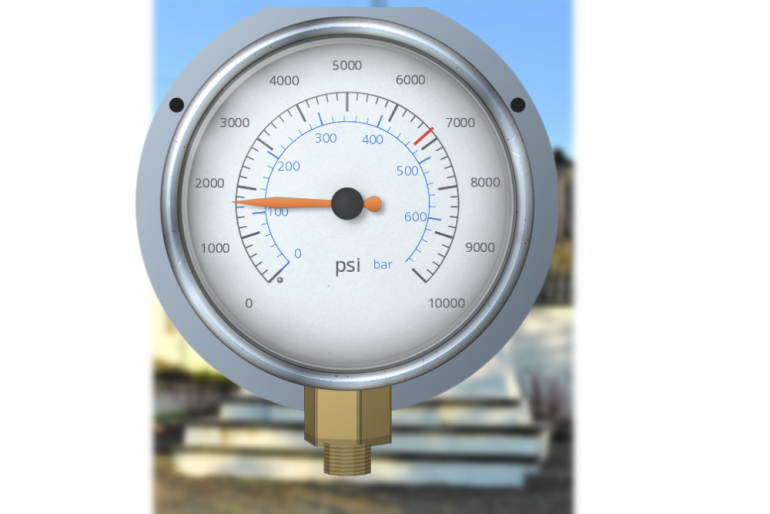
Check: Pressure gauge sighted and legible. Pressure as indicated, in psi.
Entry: 1700 psi
